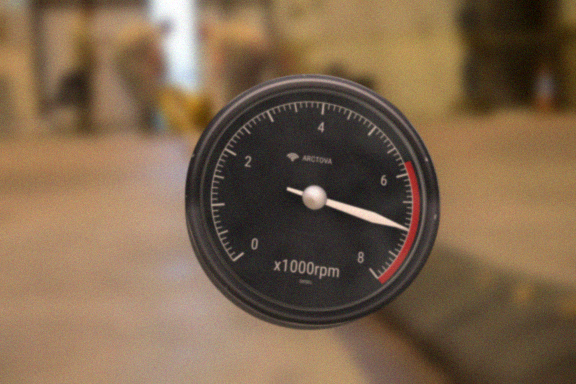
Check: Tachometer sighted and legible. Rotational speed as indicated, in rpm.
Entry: 7000 rpm
